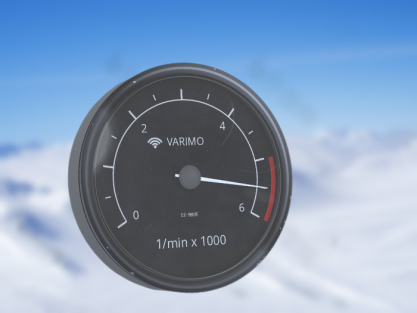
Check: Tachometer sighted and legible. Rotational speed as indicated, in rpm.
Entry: 5500 rpm
